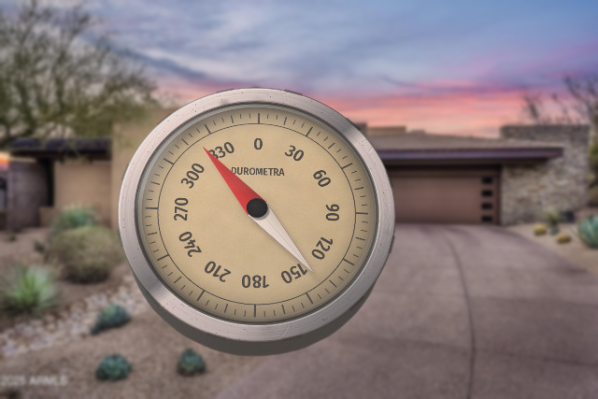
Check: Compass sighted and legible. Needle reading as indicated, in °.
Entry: 320 °
